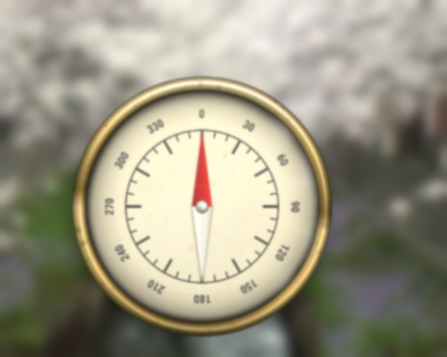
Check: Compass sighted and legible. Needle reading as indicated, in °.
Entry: 0 °
